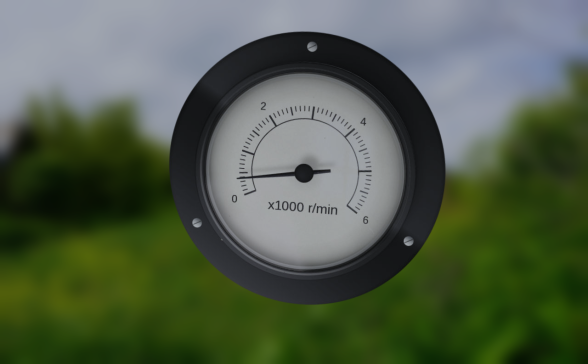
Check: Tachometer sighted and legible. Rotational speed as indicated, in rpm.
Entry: 400 rpm
